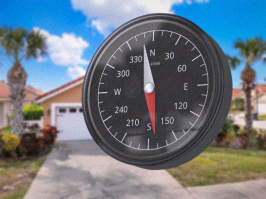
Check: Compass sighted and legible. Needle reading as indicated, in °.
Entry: 170 °
